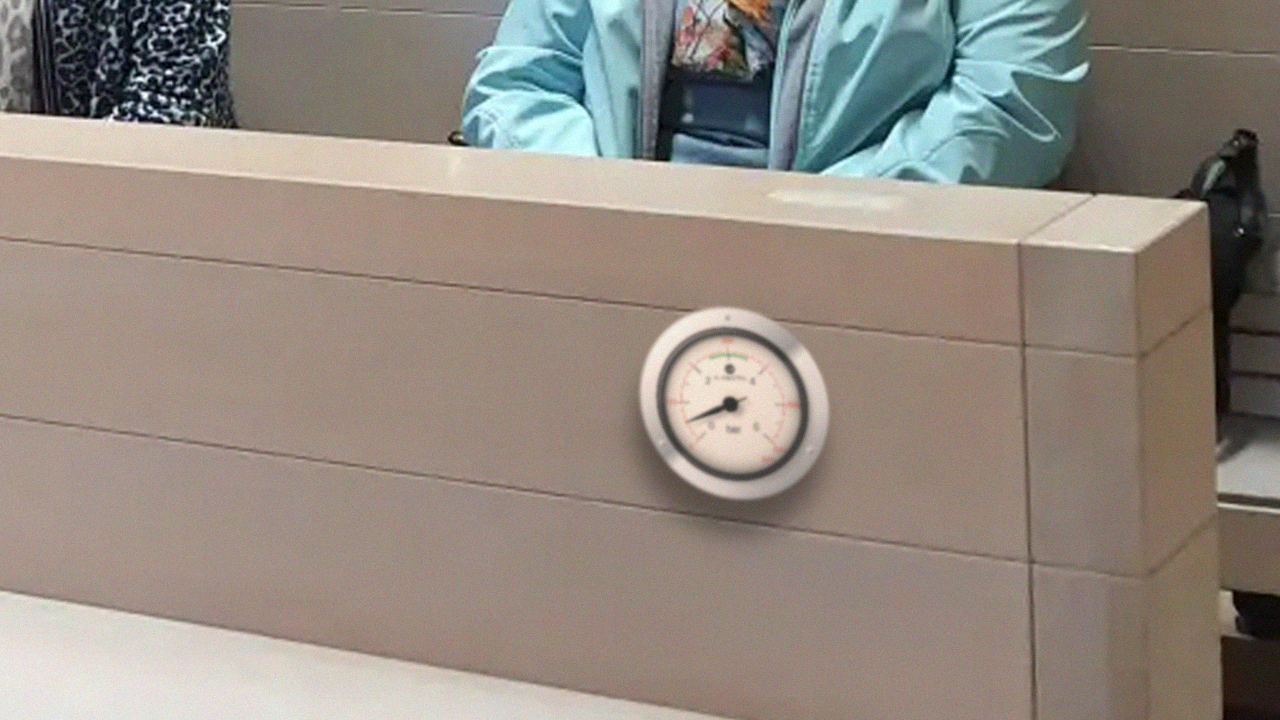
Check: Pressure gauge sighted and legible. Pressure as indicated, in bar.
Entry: 0.5 bar
